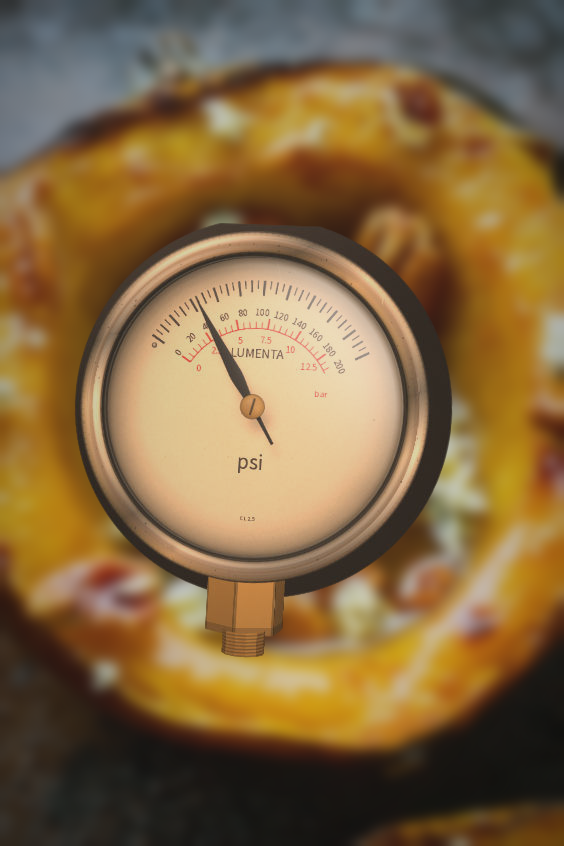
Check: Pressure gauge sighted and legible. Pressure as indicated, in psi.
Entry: 45 psi
